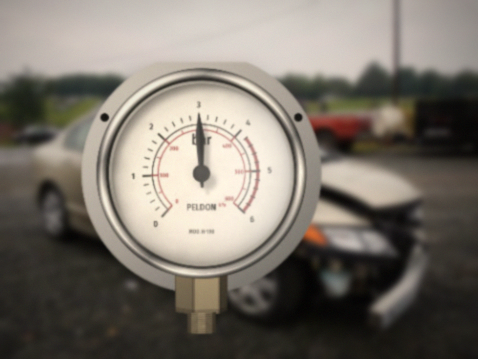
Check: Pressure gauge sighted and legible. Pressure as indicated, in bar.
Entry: 3 bar
